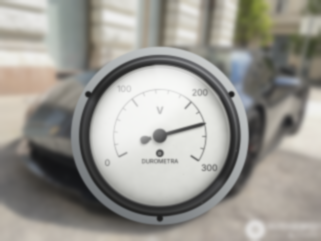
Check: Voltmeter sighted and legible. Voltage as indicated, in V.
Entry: 240 V
